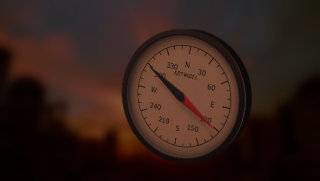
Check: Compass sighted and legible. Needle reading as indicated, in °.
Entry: 120 °
